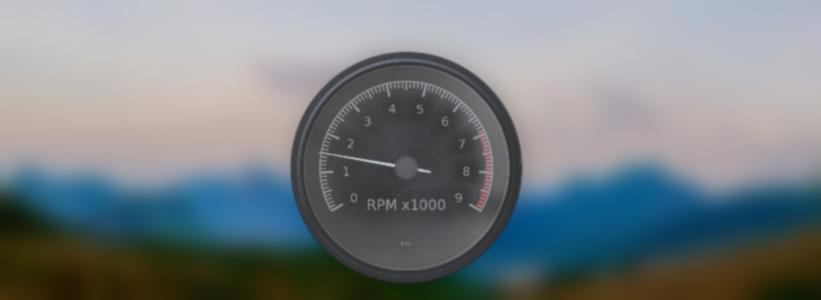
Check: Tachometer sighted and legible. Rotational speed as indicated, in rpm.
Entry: 1500 rpm
